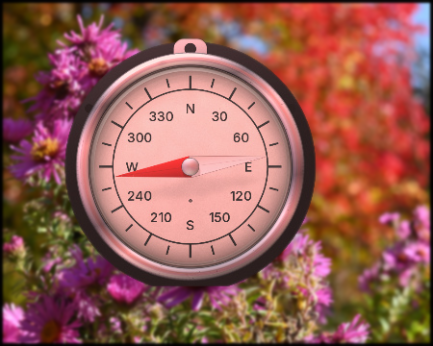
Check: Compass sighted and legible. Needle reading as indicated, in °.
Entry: 262.5 °
